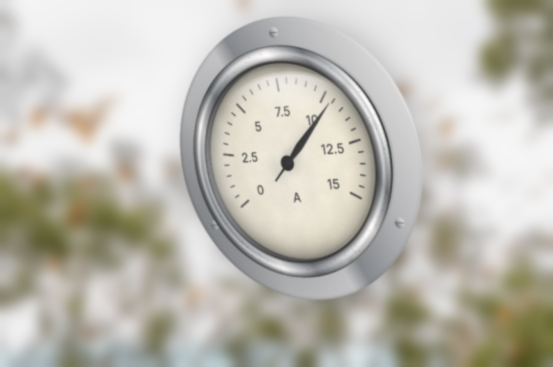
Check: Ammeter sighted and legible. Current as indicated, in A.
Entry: 10.5 A
